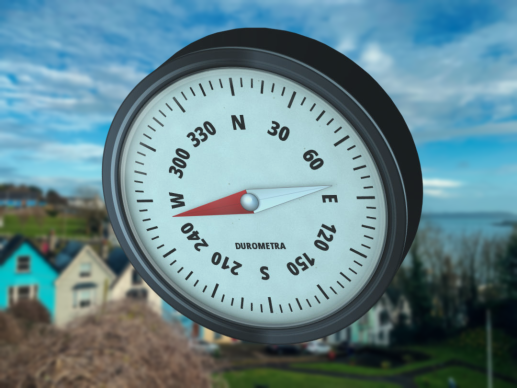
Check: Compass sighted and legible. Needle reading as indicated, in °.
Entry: 260 °
